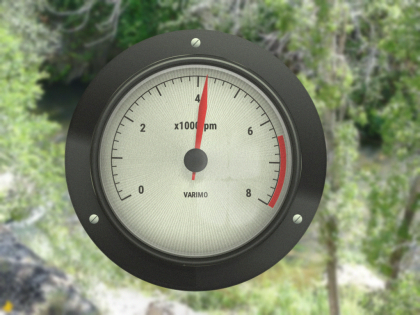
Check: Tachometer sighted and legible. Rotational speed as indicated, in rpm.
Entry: 4200 rpm
